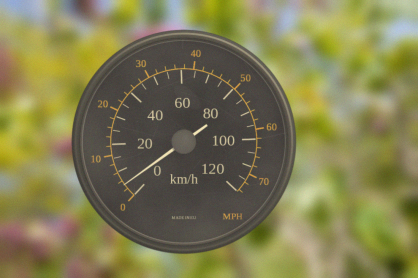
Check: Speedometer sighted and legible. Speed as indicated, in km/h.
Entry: 5 km/h
